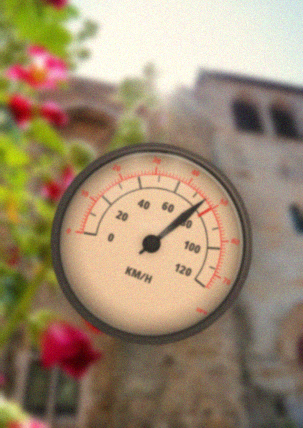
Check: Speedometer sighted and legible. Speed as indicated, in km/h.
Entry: 75 km/h
